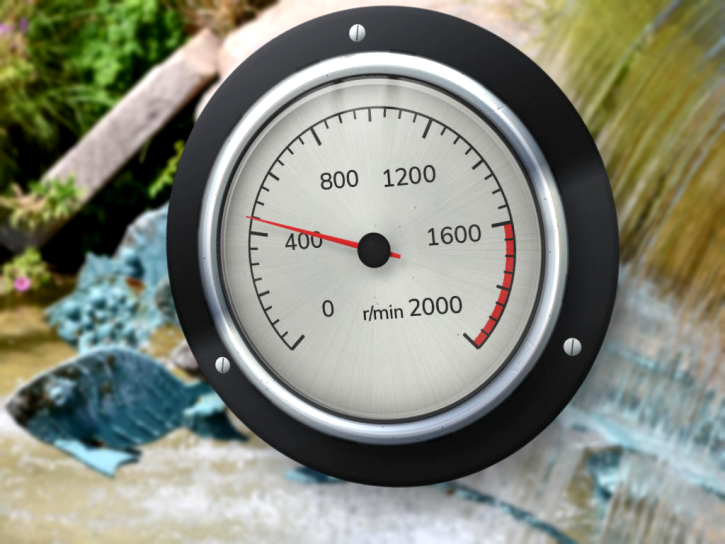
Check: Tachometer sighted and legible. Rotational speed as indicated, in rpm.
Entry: 450 rpm
